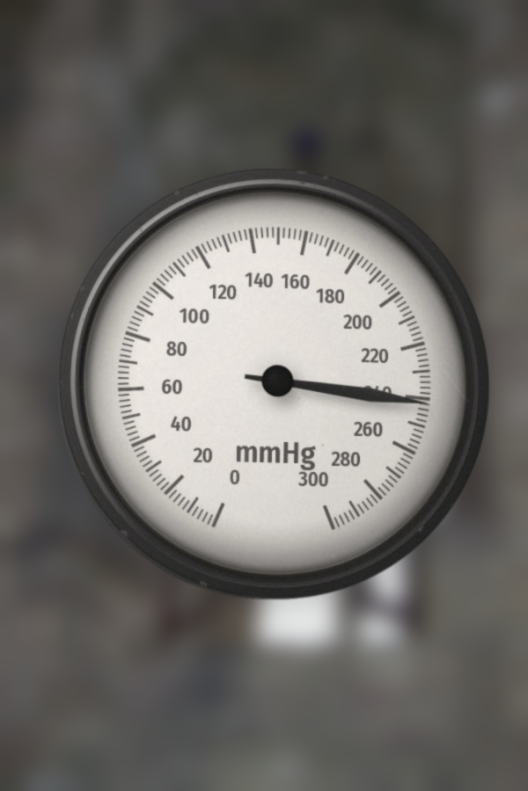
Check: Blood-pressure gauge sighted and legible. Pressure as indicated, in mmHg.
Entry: 242 mmHg
